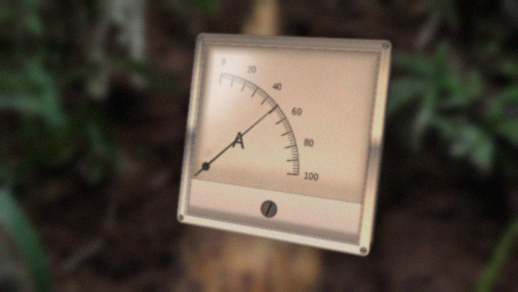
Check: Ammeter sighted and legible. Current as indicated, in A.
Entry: 50 A
